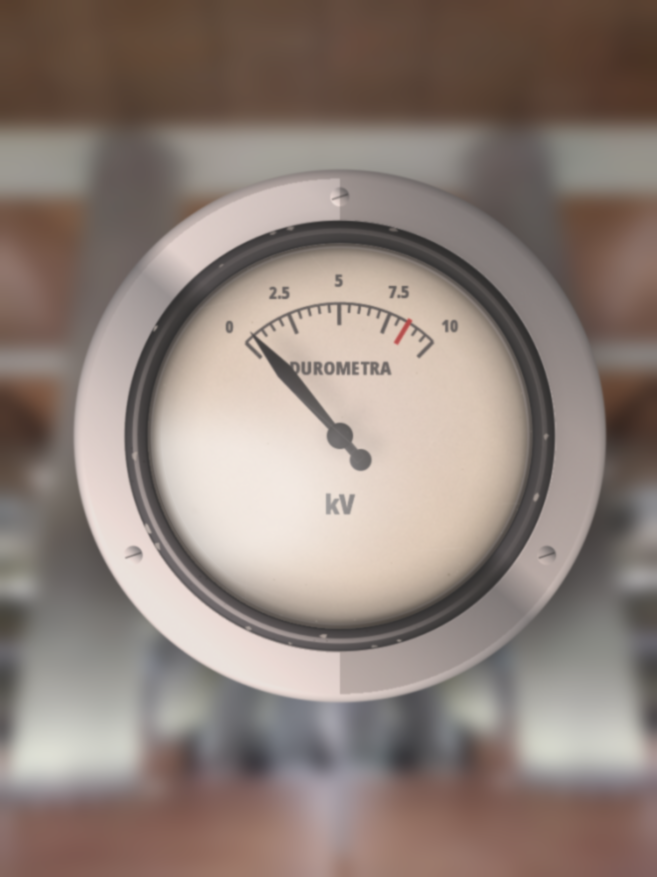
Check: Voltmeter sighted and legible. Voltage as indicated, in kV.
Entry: 0.5 kV
